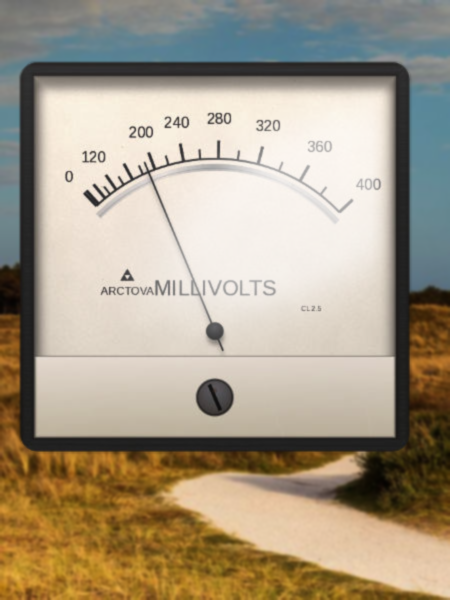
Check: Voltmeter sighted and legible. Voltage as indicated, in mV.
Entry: 190 mV
